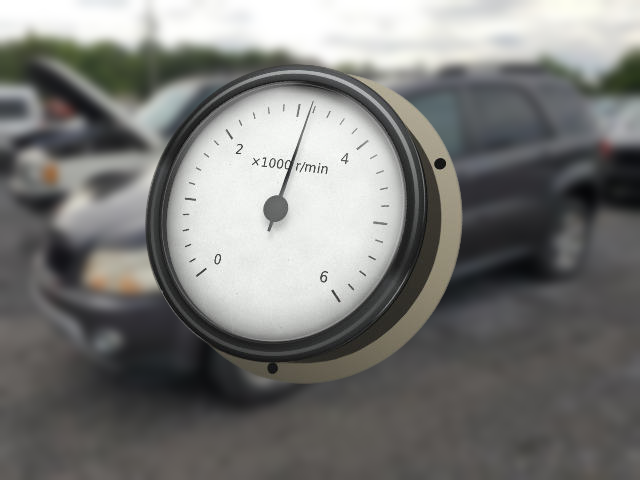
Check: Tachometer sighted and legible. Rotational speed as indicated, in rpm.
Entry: 3200 rpm
